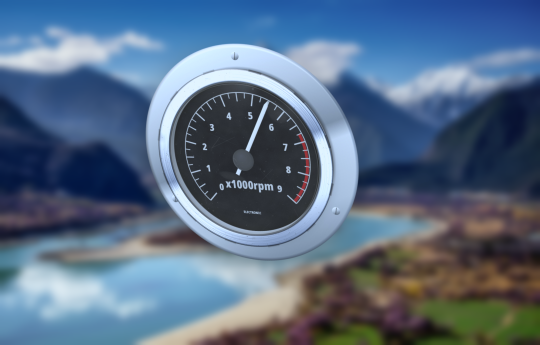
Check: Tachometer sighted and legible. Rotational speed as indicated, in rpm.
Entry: 5500 rpm
